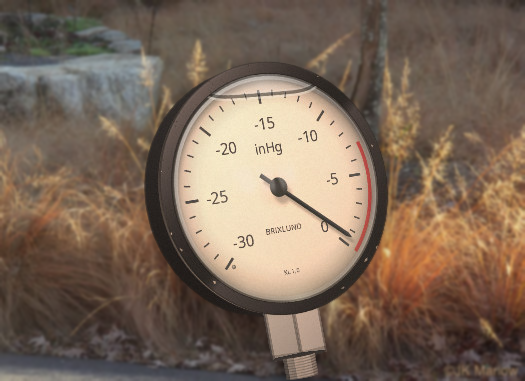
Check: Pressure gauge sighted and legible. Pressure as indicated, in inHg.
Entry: -0.5 inHg
